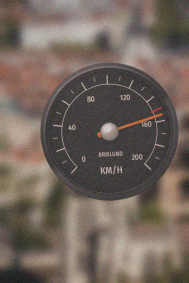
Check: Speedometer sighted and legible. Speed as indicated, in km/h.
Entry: 155 km/h
